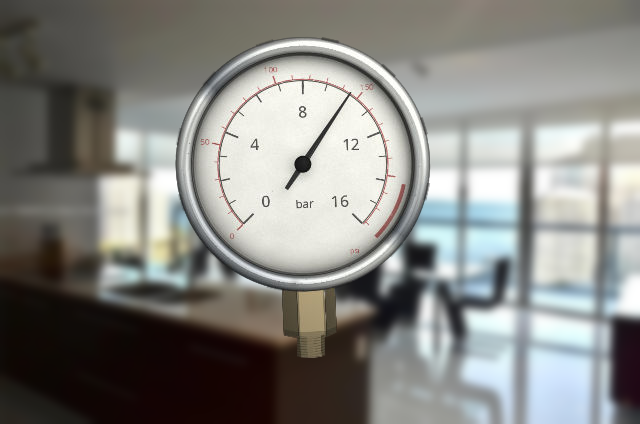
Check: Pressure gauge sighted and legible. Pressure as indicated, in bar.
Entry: 10 bar
